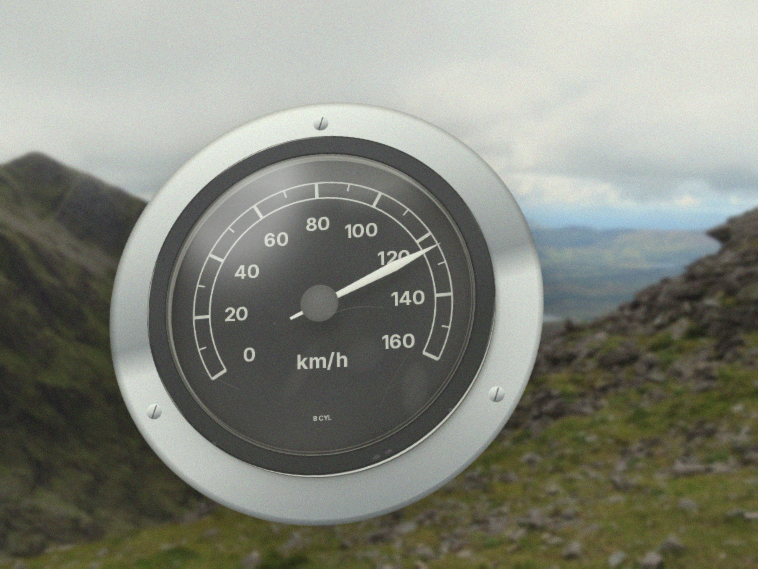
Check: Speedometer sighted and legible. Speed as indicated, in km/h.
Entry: 125 km/h
